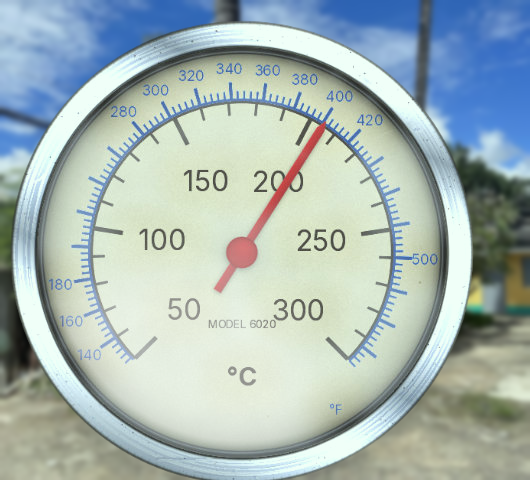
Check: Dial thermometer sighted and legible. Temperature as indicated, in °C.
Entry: 205 °C
